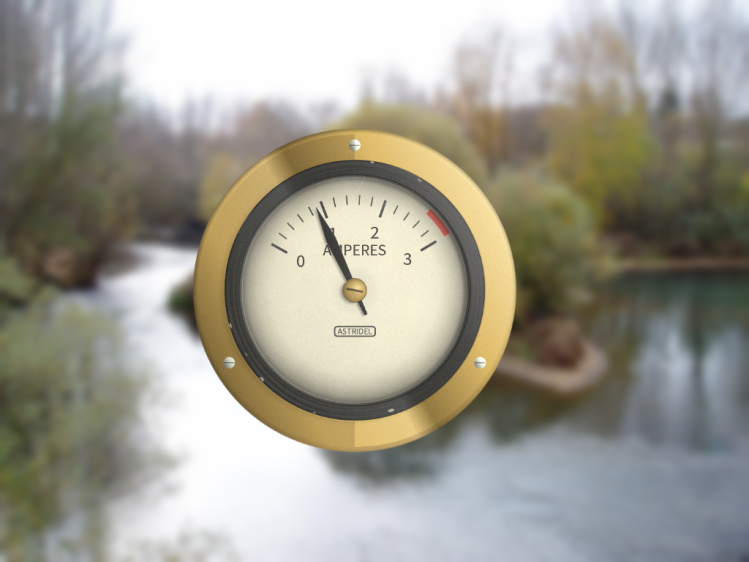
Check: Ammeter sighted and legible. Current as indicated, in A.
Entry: 0.9 A
